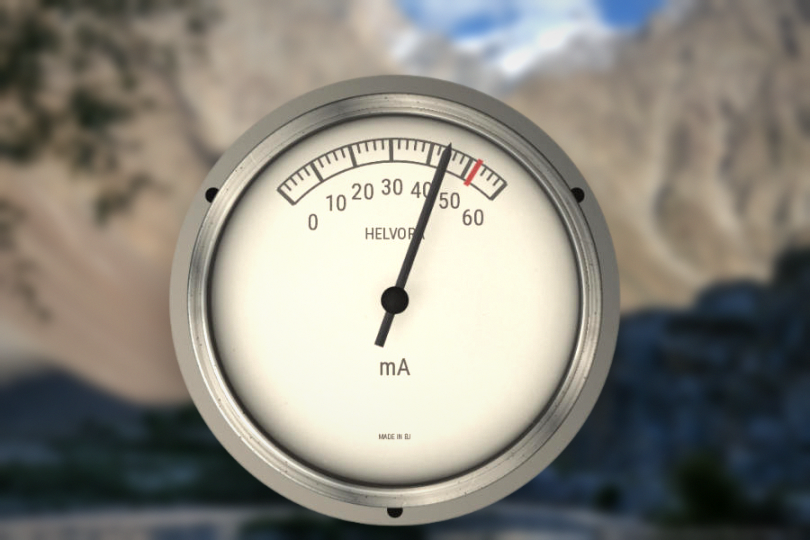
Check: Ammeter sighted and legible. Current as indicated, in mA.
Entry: 44 mA
